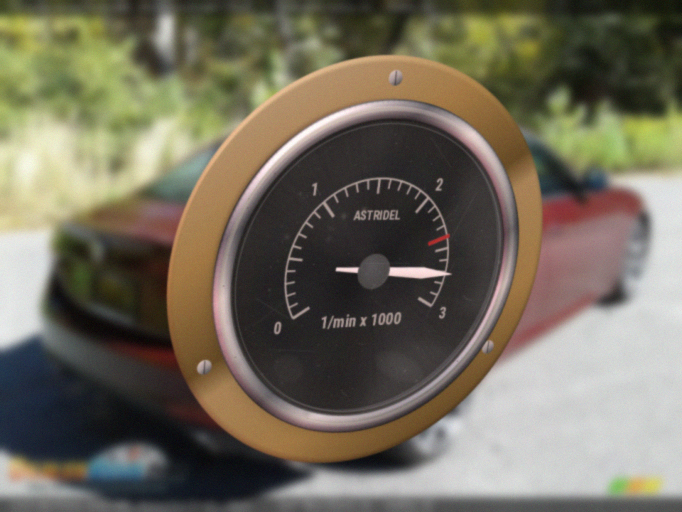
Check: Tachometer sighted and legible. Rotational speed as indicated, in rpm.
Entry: 2700 rpm
